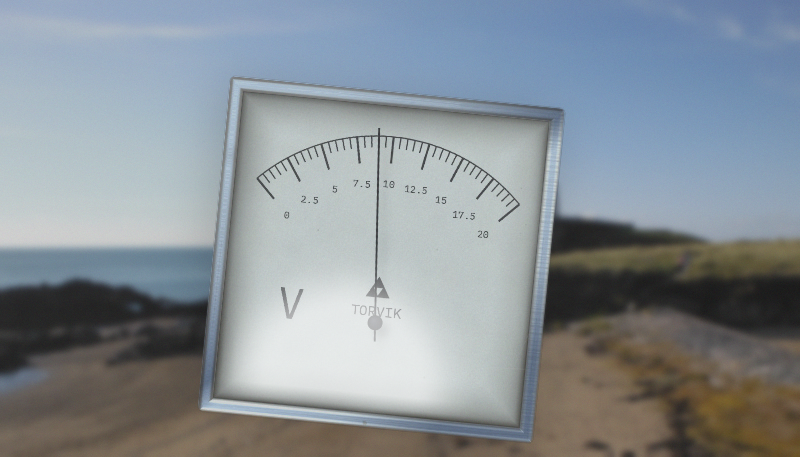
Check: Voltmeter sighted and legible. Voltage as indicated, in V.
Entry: 9 V
